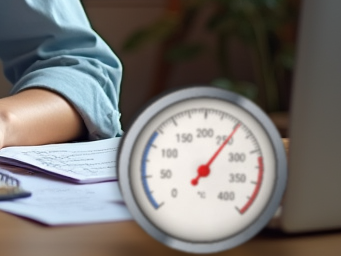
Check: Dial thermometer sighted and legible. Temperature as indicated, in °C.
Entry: 250 °C
